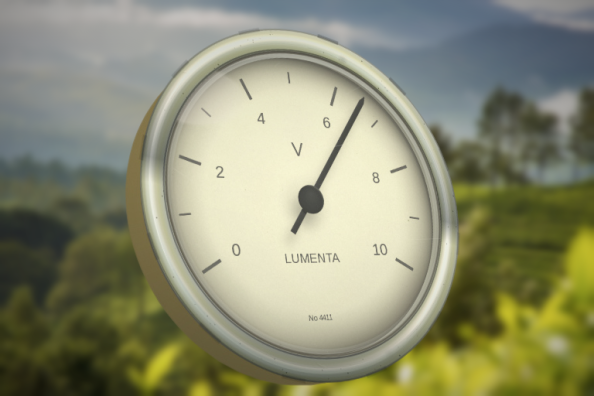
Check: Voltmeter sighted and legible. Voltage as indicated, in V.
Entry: 6.5 V
